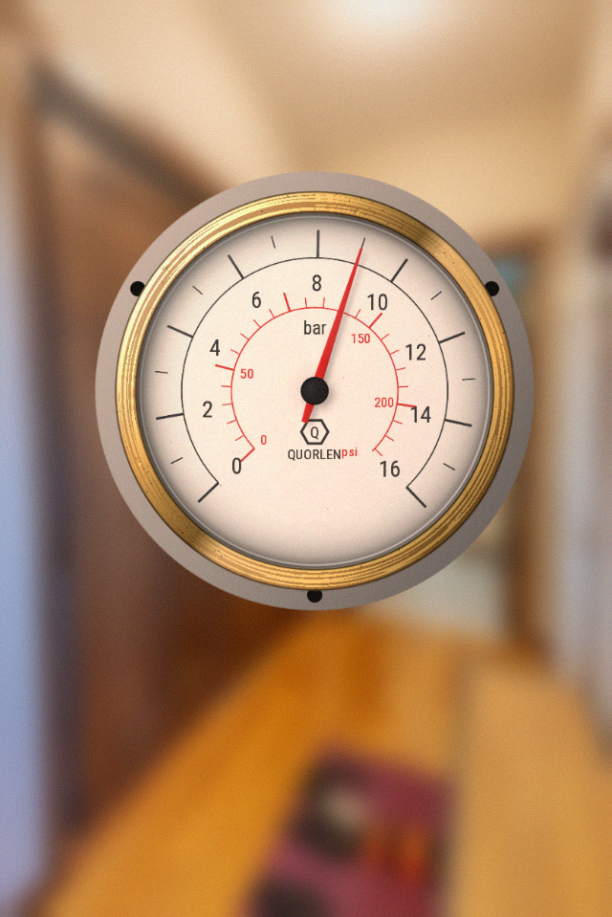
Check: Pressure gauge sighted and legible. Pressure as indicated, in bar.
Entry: 9 bar
